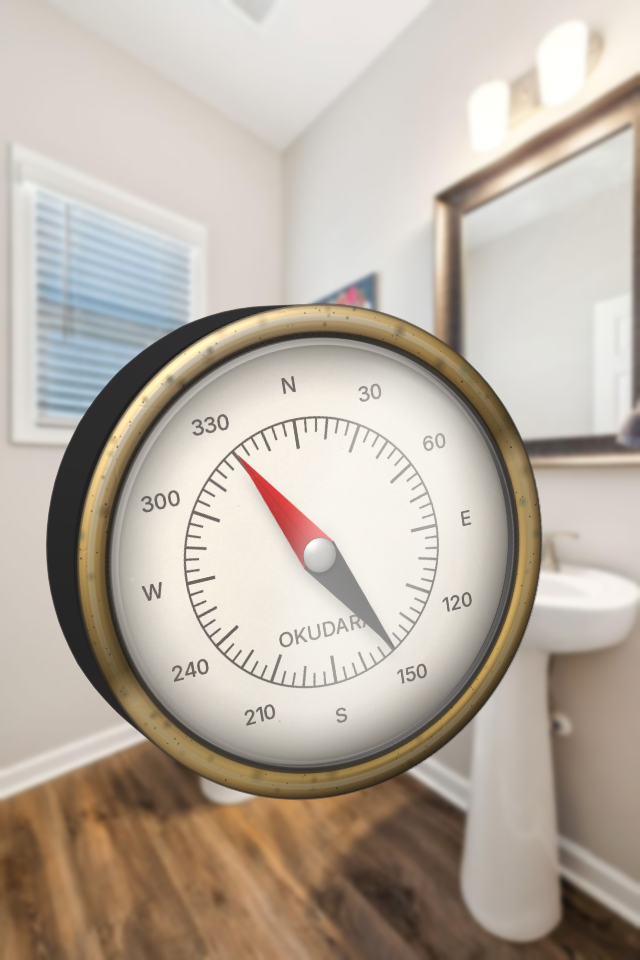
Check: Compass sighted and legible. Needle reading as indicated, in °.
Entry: 330 °
